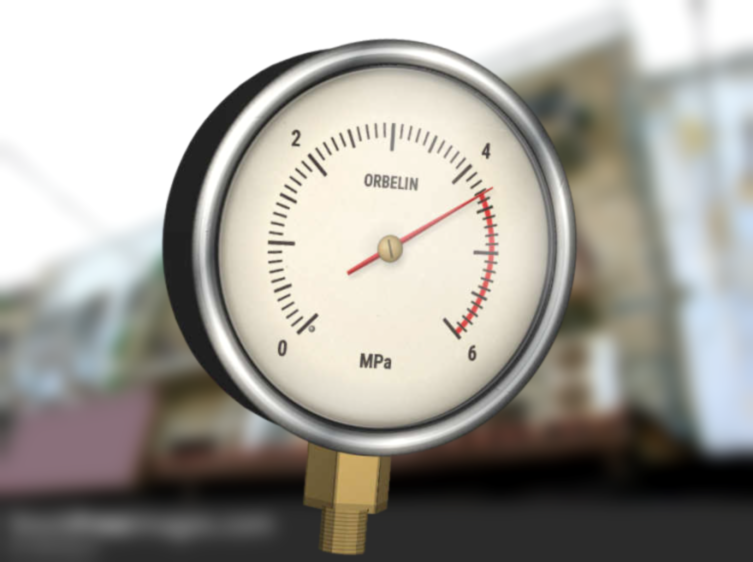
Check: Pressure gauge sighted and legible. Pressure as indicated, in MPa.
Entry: 4.3 MPa
